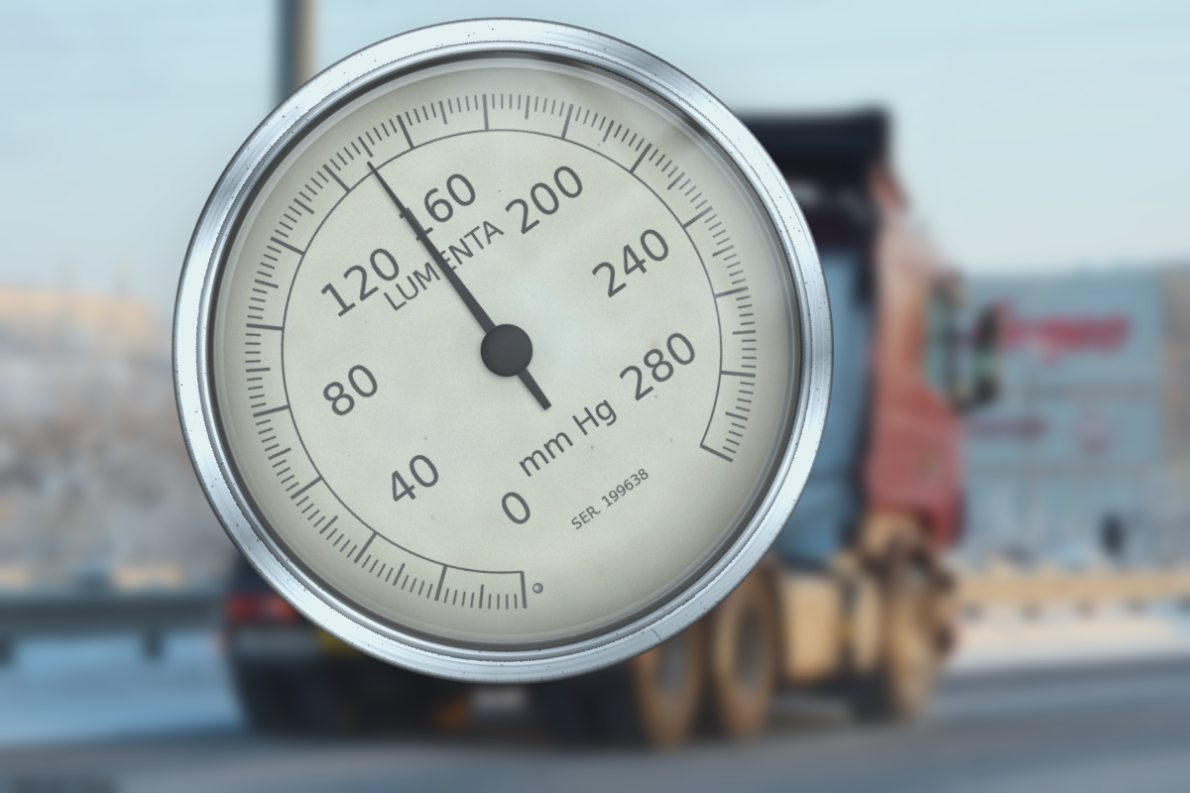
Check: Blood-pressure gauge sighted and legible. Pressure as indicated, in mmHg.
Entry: 148 mmHg
